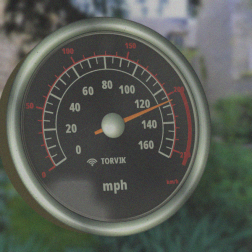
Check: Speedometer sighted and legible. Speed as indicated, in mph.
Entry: 127.5 mph
